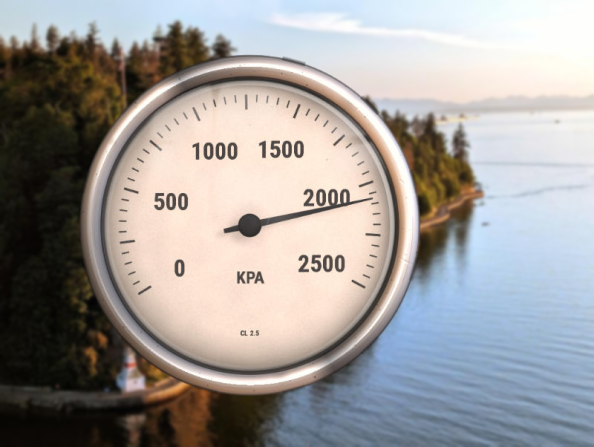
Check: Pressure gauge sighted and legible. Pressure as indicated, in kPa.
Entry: 2075 kPa
